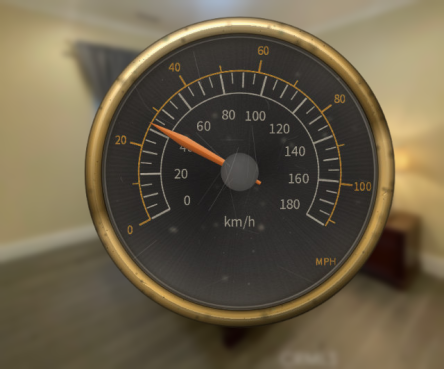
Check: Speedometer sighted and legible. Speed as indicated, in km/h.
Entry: 42.5 km/h
